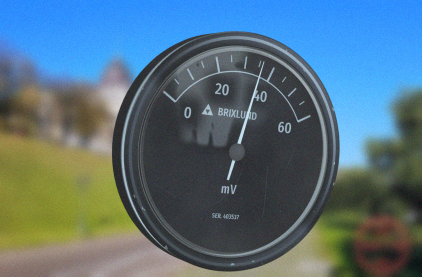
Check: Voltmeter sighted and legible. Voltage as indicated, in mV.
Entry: 35 mV
